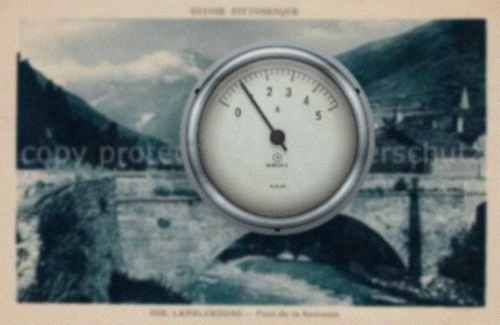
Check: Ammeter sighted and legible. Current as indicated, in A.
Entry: 1 A
